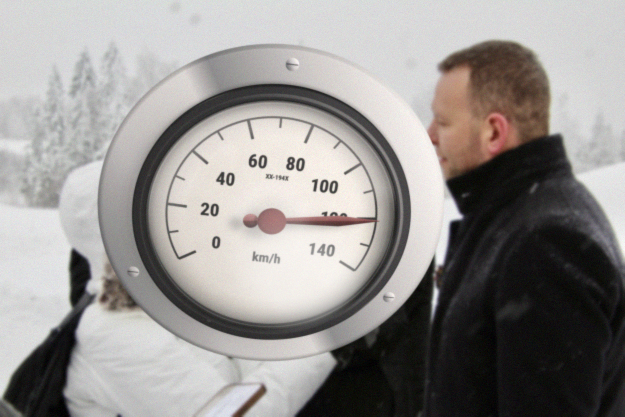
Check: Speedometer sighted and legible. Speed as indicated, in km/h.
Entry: 120 km/h
